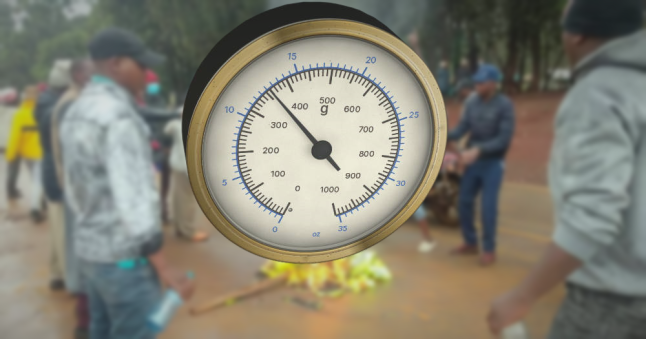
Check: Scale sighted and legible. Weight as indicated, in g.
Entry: 360 g
